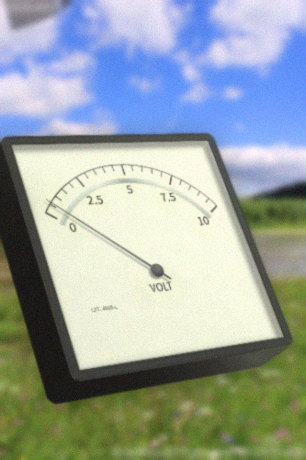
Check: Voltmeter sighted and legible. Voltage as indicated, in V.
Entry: 0.5 V
